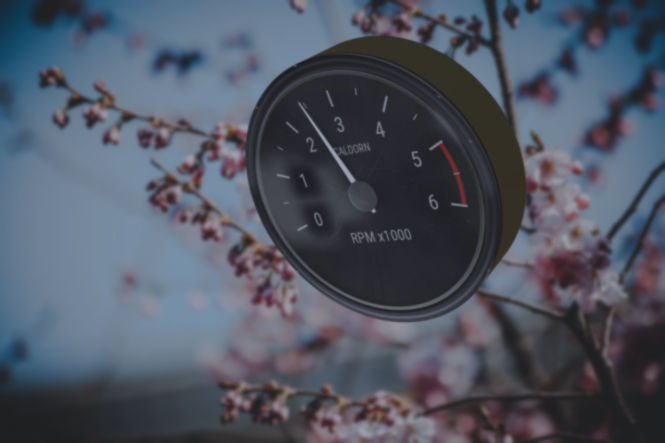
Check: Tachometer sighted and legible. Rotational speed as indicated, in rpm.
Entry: 2500 rpm
